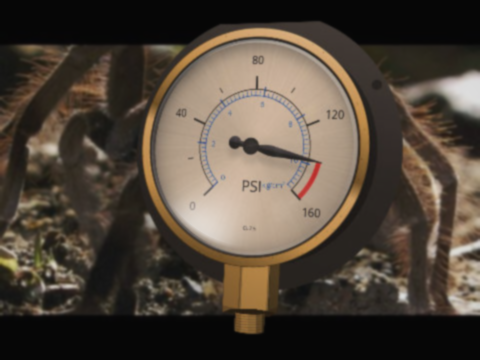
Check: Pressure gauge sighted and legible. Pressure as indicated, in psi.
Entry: 140 psi
